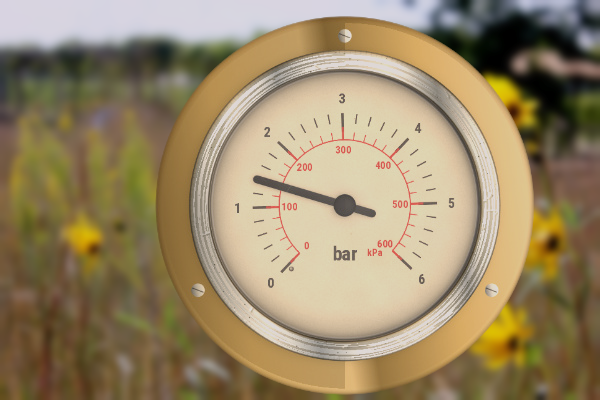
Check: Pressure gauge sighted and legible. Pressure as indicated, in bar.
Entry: 1.4 bar
